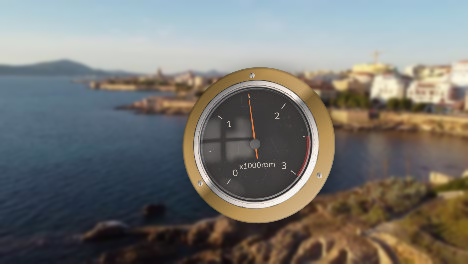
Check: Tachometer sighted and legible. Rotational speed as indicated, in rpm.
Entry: 1500 rpm
